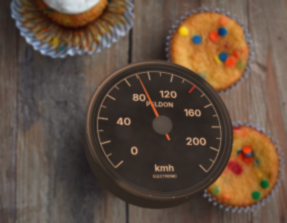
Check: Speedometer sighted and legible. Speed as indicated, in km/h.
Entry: 90 km/h
